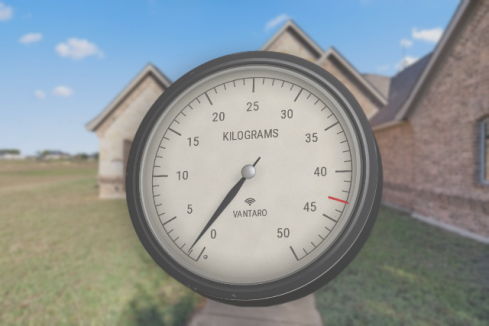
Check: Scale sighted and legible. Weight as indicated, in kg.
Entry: 1 kg
